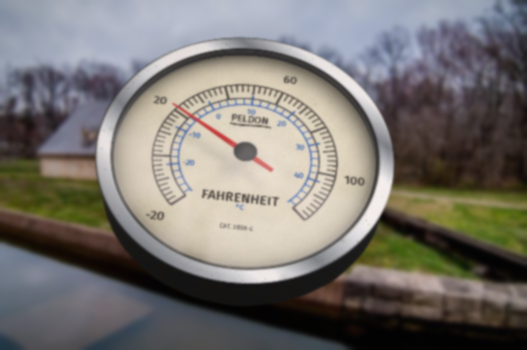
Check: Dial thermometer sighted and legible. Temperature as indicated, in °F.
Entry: 20 °F
